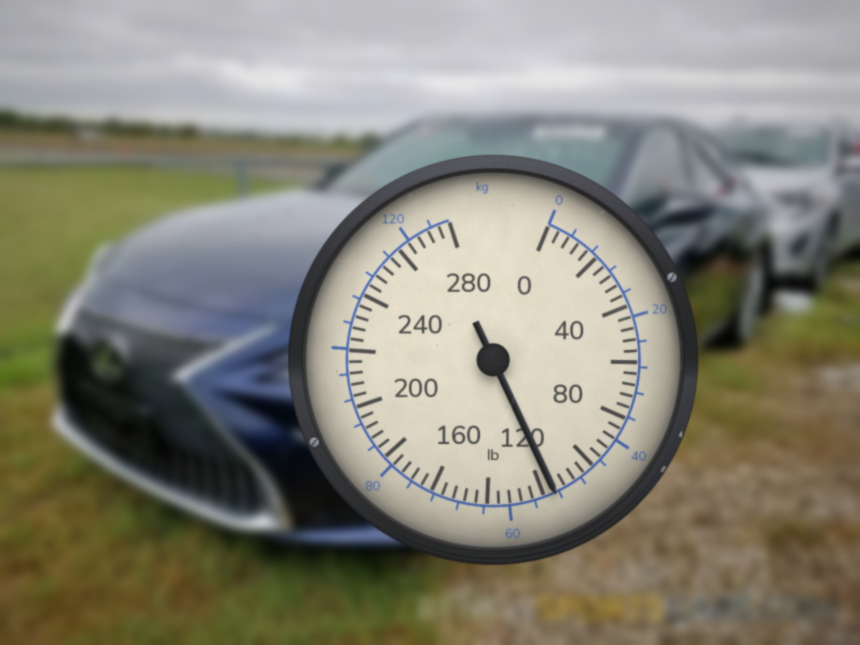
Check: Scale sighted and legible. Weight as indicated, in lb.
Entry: 116 lb
